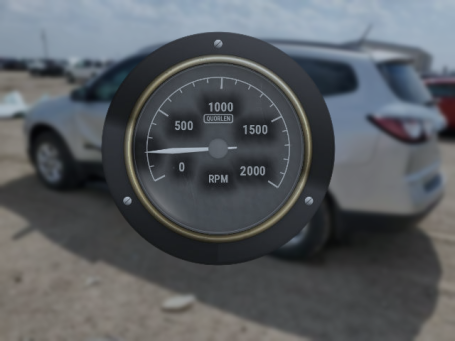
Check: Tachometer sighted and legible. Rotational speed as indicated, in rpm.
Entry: 200 rpm
